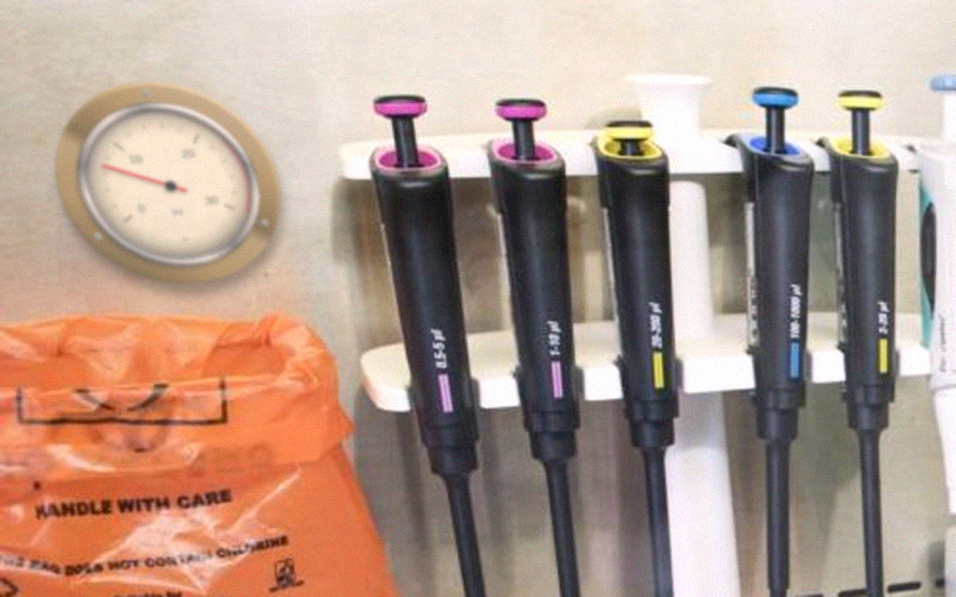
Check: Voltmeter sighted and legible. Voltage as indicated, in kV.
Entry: 7 kV
